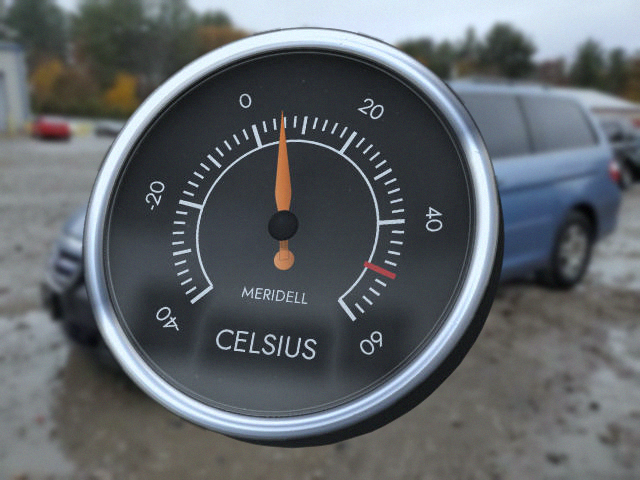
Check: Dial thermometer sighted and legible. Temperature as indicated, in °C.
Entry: 6 °C
